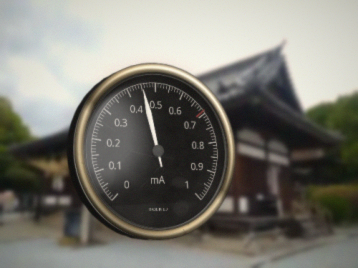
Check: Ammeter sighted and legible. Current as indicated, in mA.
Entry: 0.45 mA
